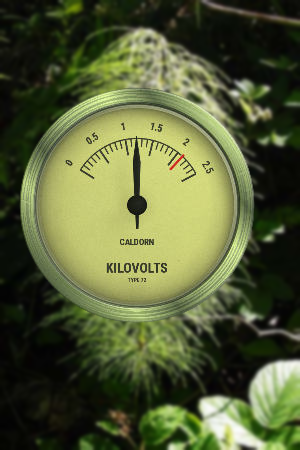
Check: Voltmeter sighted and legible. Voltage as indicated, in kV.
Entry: 1.2 kV
